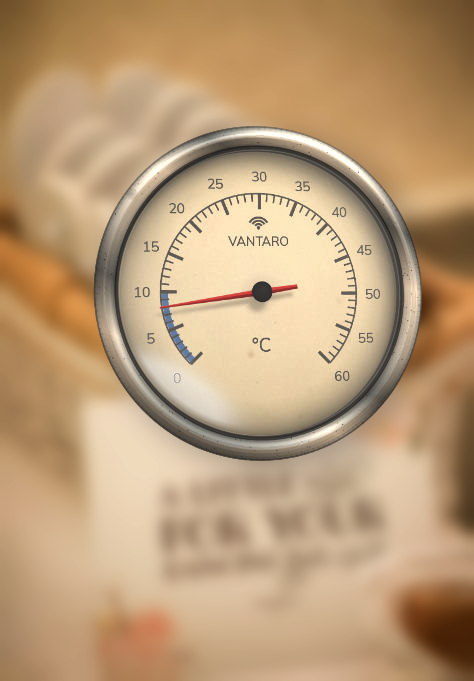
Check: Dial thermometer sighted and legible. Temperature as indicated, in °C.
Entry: 8 °C
